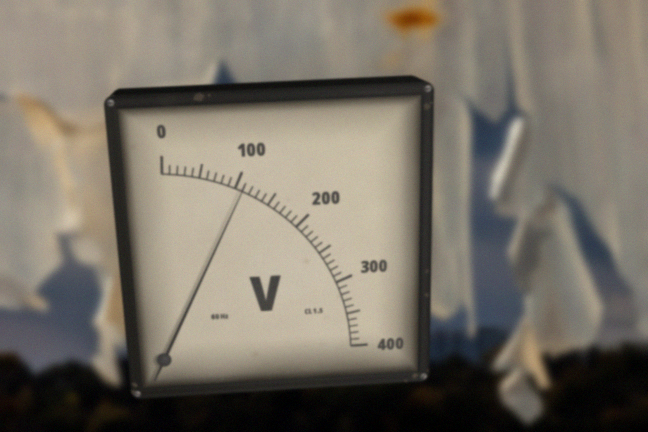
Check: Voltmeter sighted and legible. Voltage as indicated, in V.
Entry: 110 V
